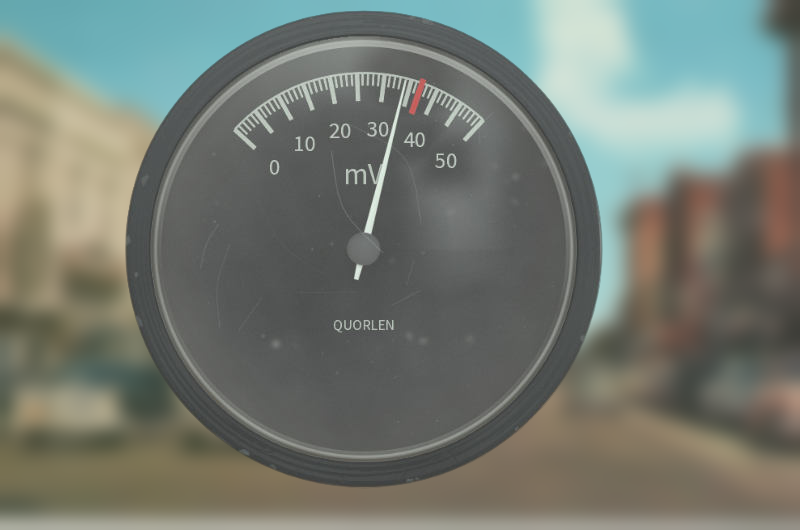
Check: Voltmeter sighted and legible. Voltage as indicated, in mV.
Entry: 34 mV
